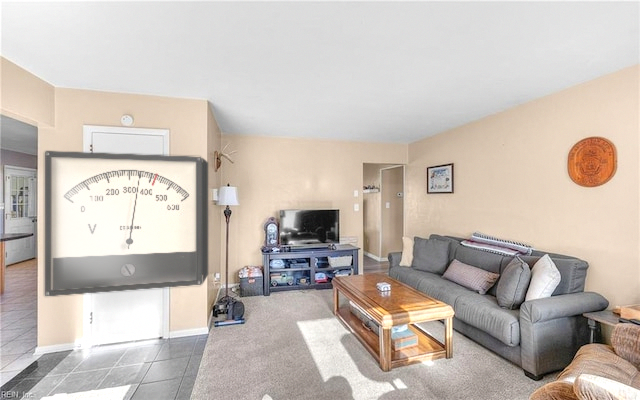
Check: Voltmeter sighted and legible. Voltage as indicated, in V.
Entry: 350 V
